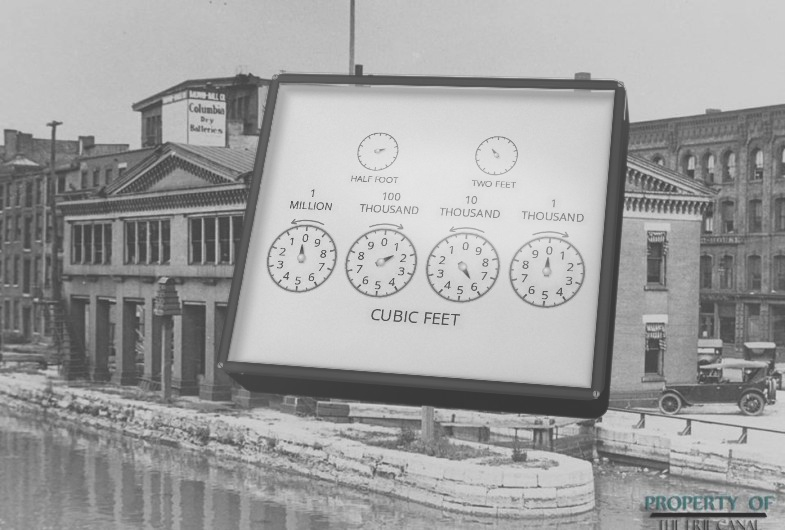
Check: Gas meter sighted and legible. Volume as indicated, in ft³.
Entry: 16000 ft³
